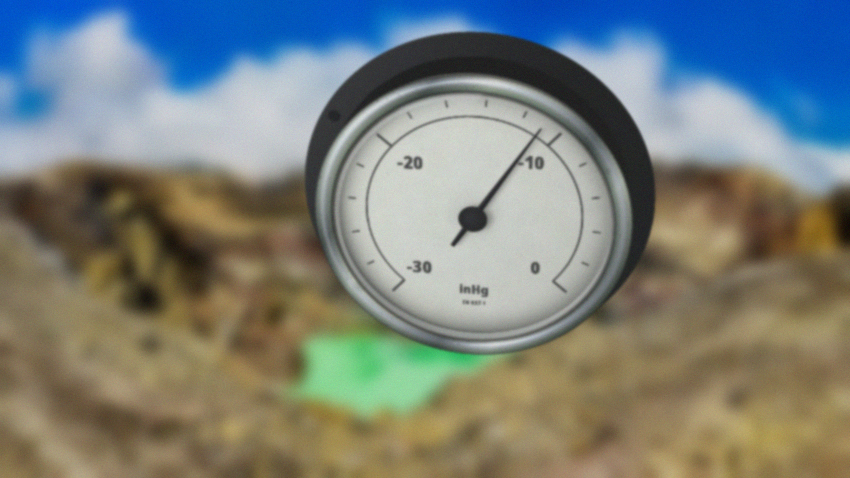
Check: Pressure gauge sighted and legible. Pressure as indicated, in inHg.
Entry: -11 inHg
